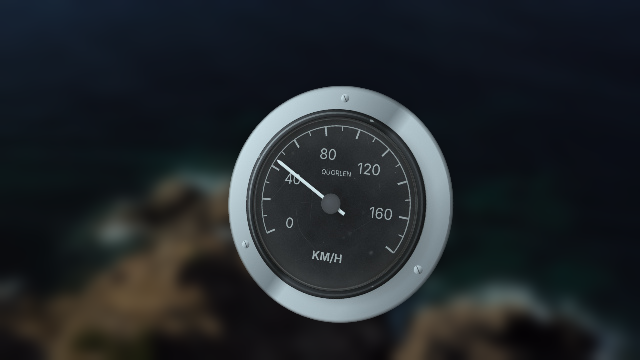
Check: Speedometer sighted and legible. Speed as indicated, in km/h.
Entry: 45 km/h
